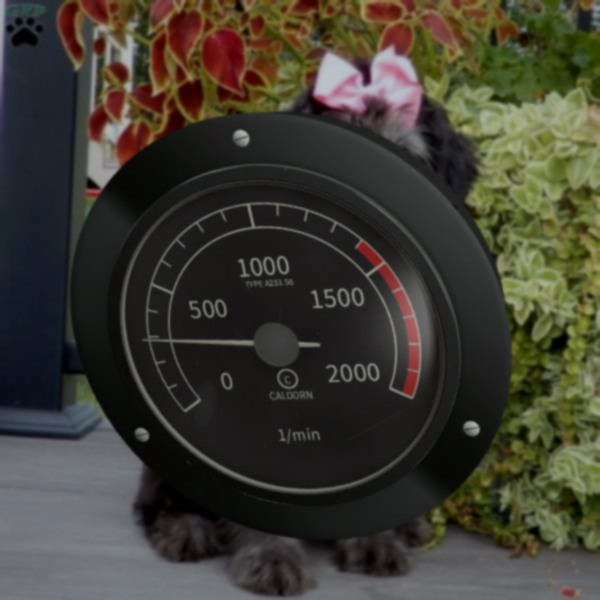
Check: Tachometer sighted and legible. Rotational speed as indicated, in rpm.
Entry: 300 rpm
